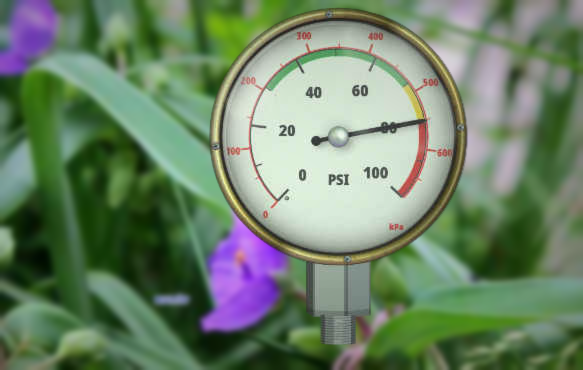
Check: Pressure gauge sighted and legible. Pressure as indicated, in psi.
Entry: 80 psi
